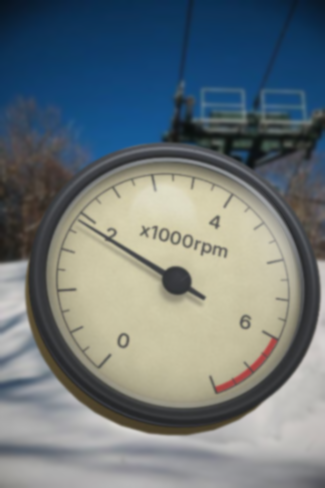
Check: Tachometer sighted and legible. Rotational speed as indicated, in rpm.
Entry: 1875 rpm
